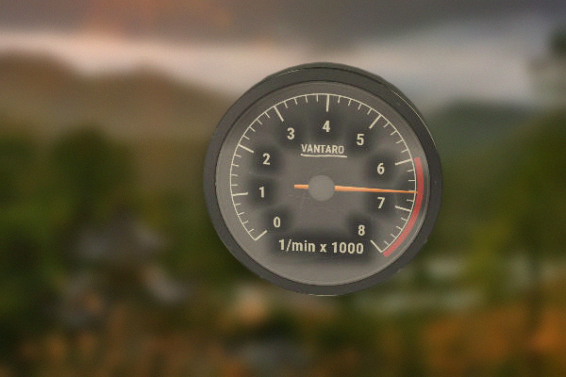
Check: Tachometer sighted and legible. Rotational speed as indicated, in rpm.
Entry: 6600 rpm
